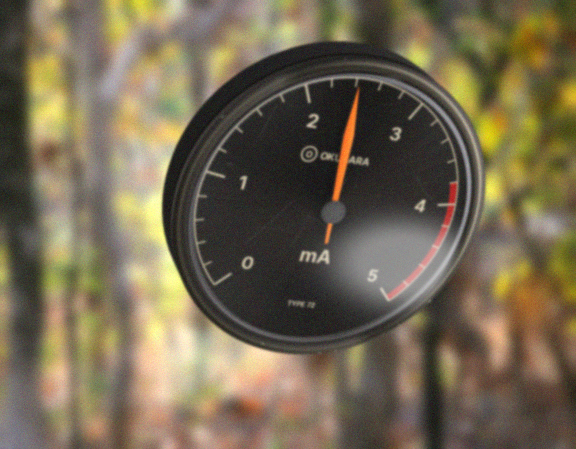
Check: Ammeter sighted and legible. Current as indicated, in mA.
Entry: 2.4 mA
